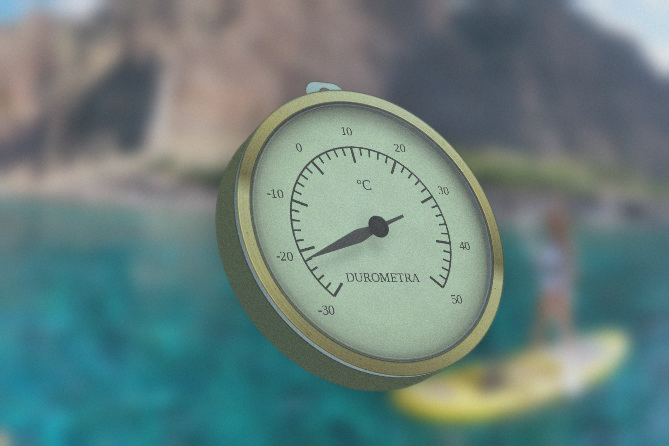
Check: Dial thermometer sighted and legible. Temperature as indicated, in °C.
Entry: -22 °C
